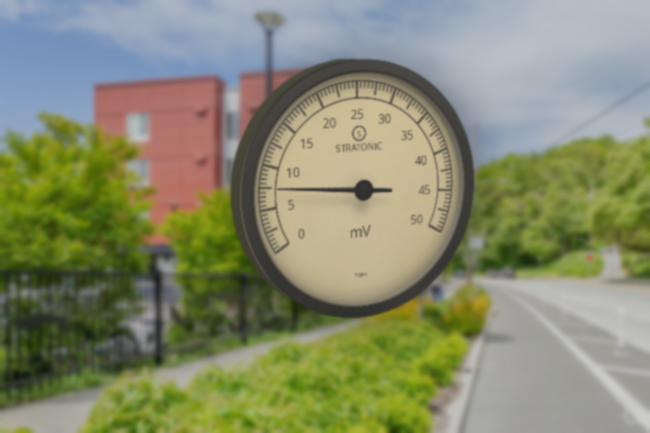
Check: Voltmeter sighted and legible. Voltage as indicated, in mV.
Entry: 7.5 mV
